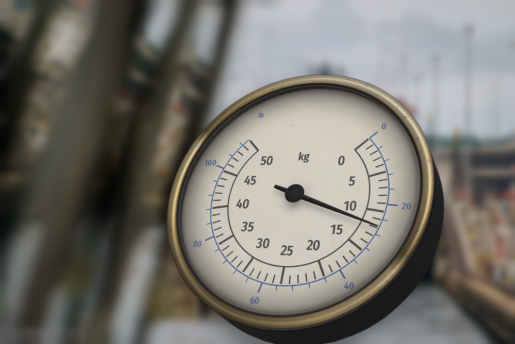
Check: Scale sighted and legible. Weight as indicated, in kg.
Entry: 12 kg
